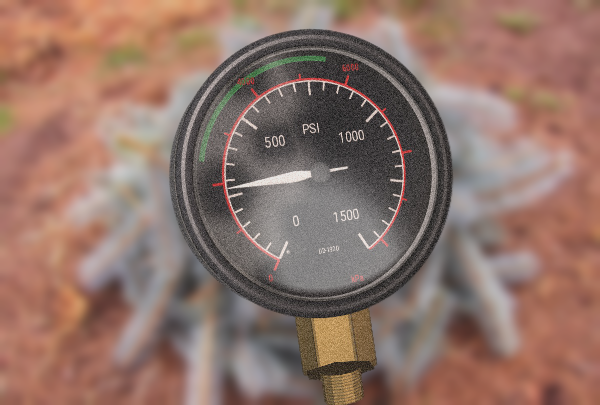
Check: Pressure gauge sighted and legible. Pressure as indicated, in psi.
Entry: 275 psi
